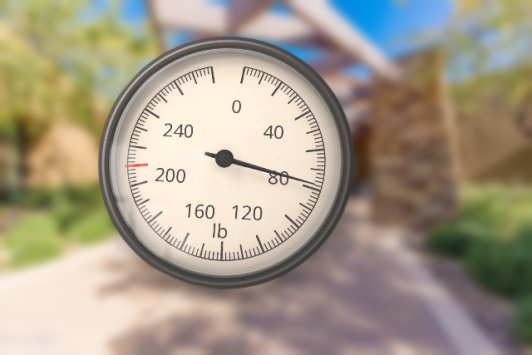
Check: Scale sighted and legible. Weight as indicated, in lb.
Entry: 78 lb
